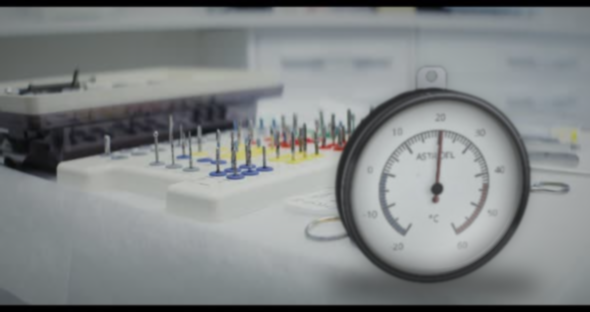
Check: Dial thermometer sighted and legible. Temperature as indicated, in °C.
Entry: 20 °C
